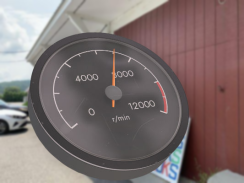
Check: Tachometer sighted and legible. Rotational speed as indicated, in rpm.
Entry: 7000 rpm
